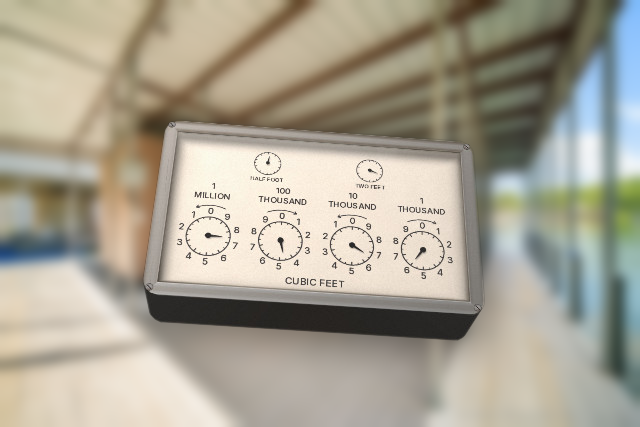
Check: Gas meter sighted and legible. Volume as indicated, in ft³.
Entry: 746600 ft³
